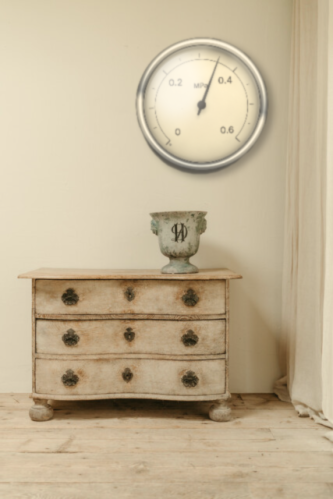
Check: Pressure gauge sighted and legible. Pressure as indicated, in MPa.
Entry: 0.35 MPa
